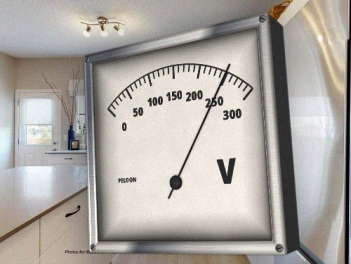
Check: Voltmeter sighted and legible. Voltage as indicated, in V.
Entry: 250 V
